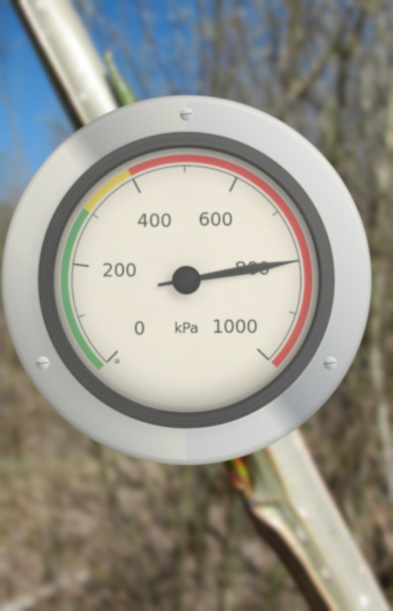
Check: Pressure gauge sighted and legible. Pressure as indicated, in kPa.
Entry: 800 kPa
